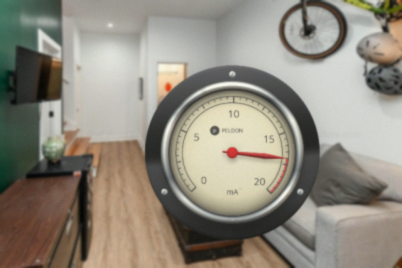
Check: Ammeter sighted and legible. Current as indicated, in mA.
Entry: 17 mA
